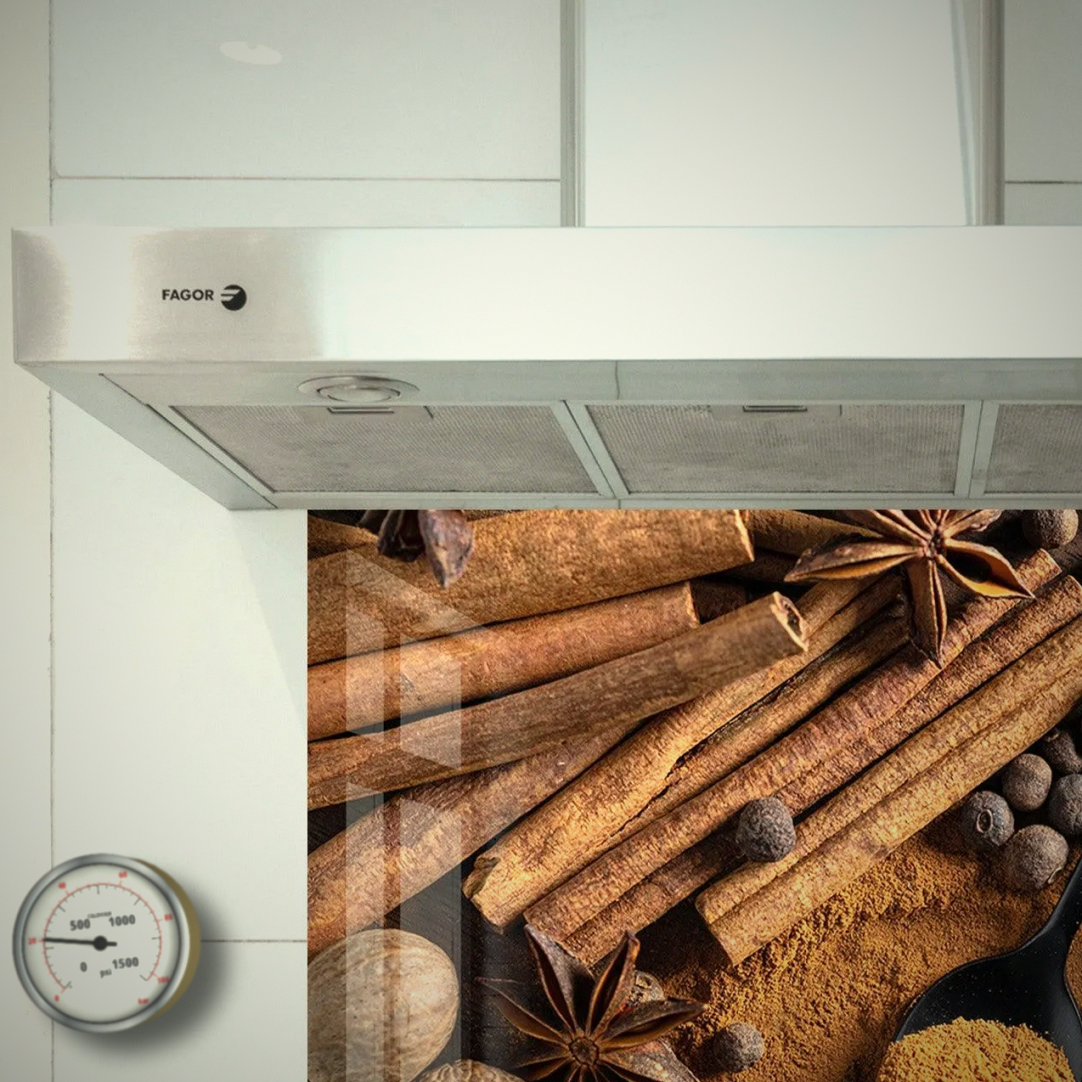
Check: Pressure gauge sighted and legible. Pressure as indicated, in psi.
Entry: 300 psi
